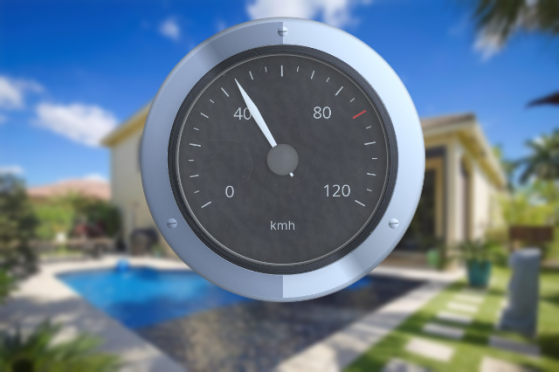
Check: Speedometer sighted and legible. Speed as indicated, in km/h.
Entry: 45 km/h
